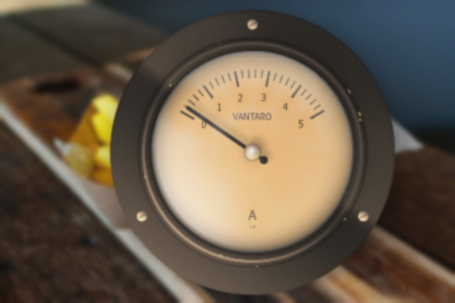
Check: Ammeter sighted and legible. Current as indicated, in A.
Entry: 0.2 A
